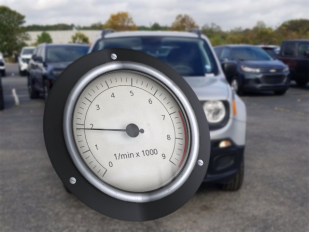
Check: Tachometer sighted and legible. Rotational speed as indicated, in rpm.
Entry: 1800 rpm
